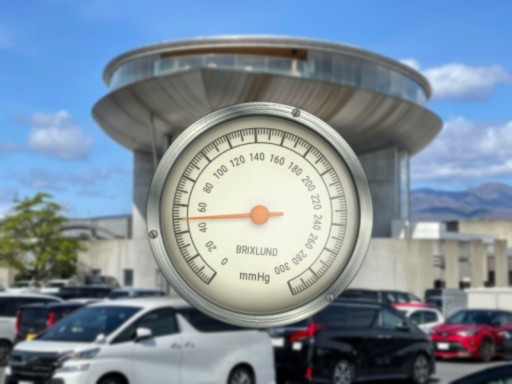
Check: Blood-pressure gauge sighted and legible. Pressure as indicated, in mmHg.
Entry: 50 mmHg
